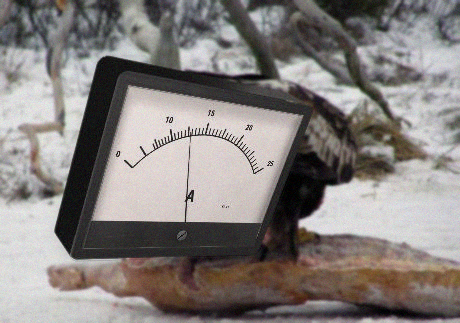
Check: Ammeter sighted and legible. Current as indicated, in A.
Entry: 12.5 A
